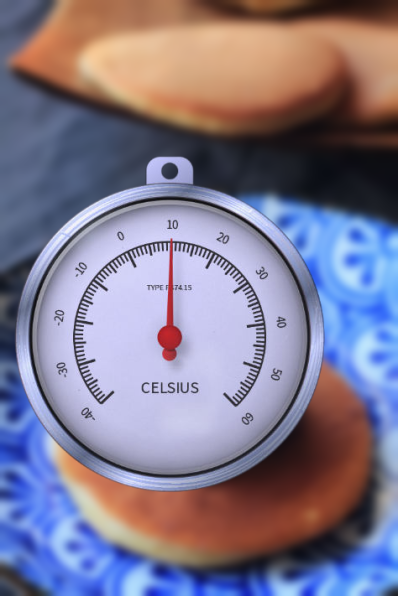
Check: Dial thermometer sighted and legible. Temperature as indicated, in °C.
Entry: 10 °C
